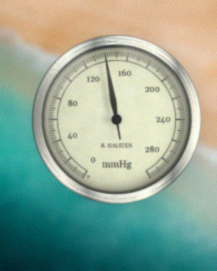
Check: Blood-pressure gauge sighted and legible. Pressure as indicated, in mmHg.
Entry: 140 mmHg
